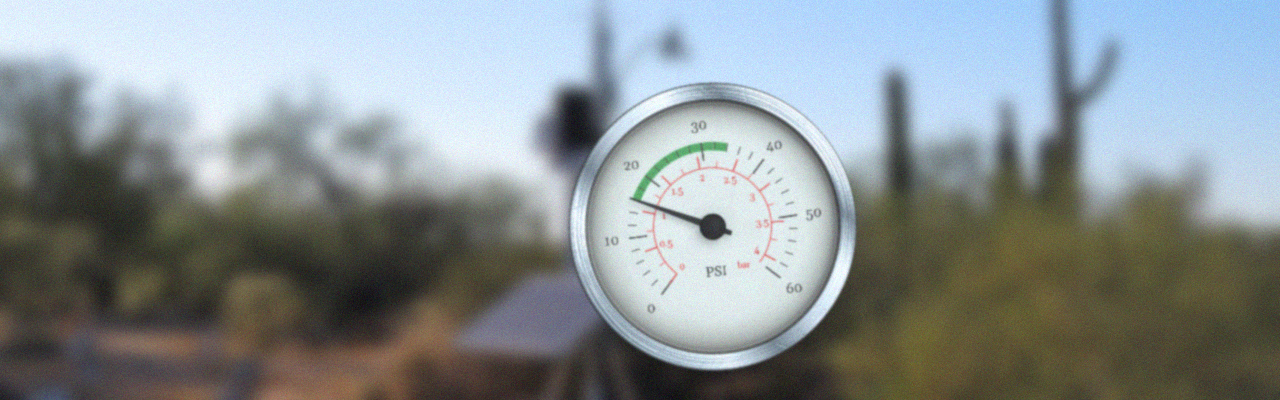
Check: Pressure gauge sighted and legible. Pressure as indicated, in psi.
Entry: 16 psi
